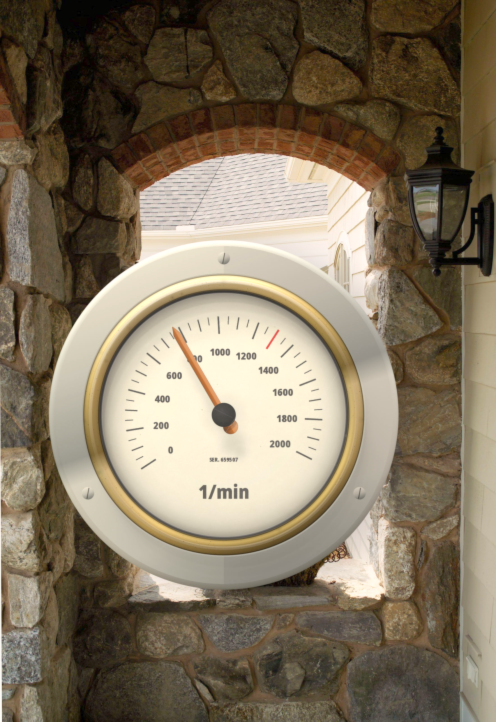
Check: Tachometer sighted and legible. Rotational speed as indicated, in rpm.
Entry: 775 rpm
